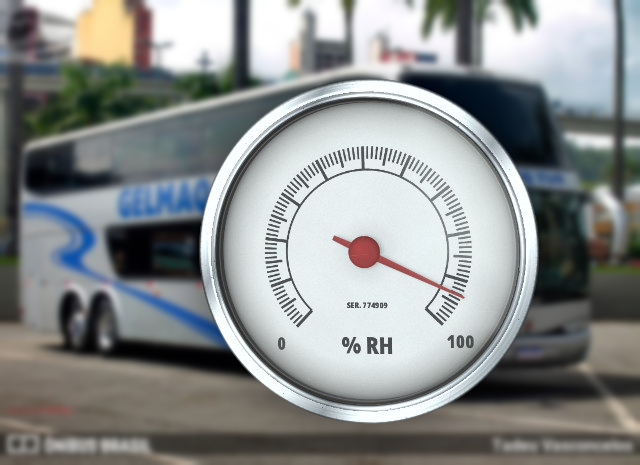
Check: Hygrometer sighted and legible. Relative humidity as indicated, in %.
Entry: 93 %
